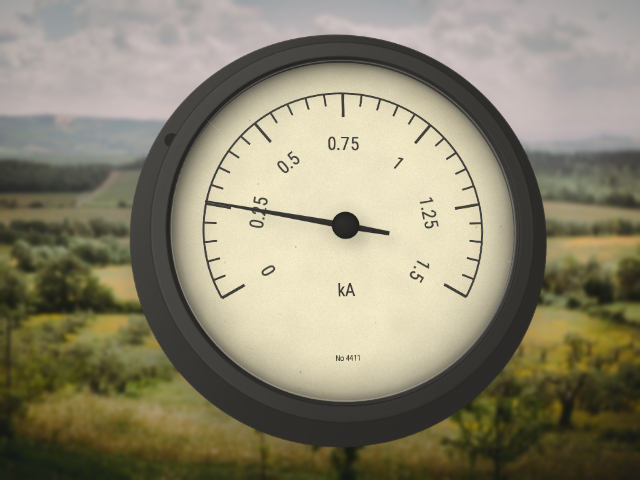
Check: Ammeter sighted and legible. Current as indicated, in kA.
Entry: 0.25 kA
